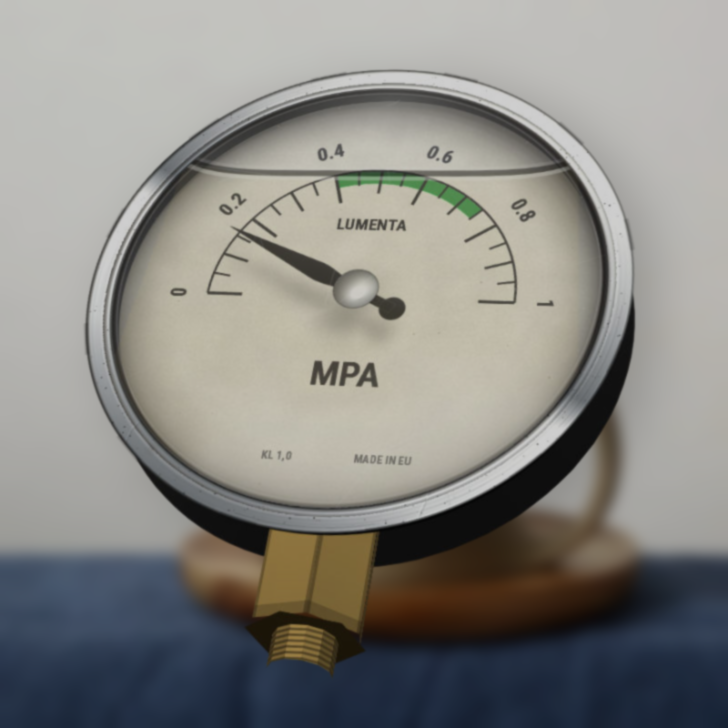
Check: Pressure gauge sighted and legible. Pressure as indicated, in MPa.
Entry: 0.15 MPa
